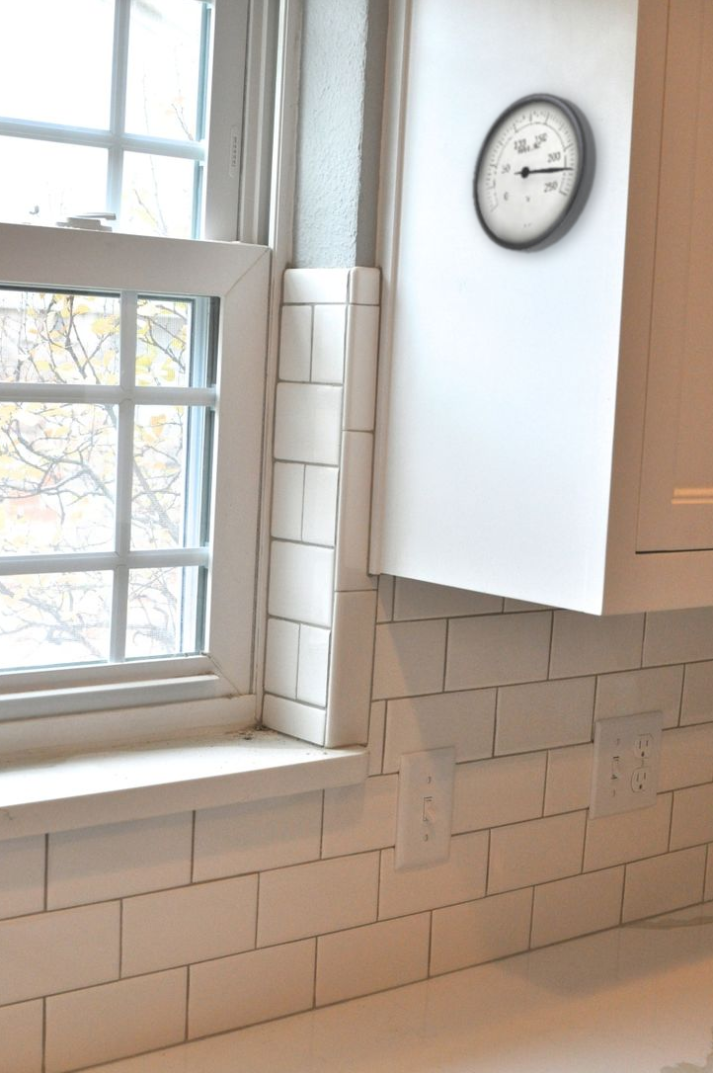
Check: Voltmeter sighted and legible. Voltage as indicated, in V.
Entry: 225 V
